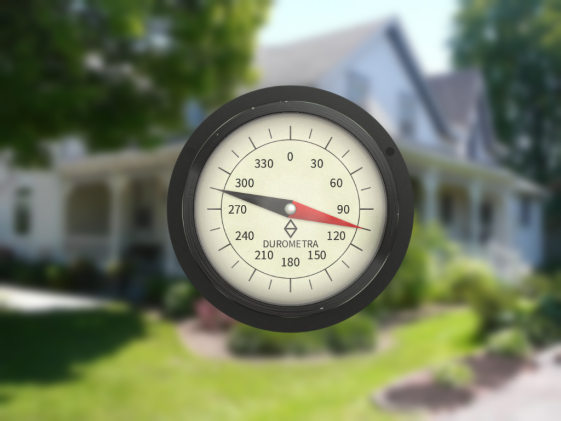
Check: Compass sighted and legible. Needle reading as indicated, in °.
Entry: 105 °
